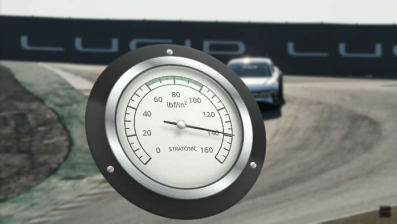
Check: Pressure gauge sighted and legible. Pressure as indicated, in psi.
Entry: 140 psi
